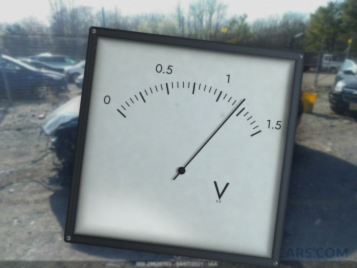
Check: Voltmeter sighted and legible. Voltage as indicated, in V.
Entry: 1.2 V
